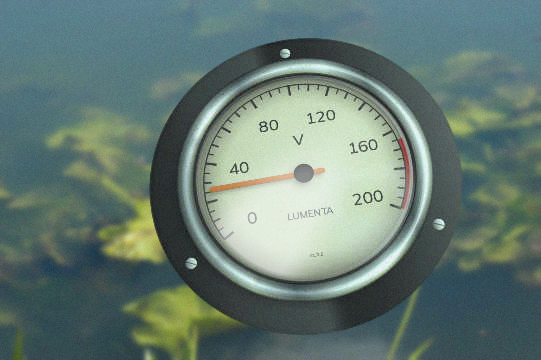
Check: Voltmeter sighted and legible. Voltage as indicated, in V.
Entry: 25 V
